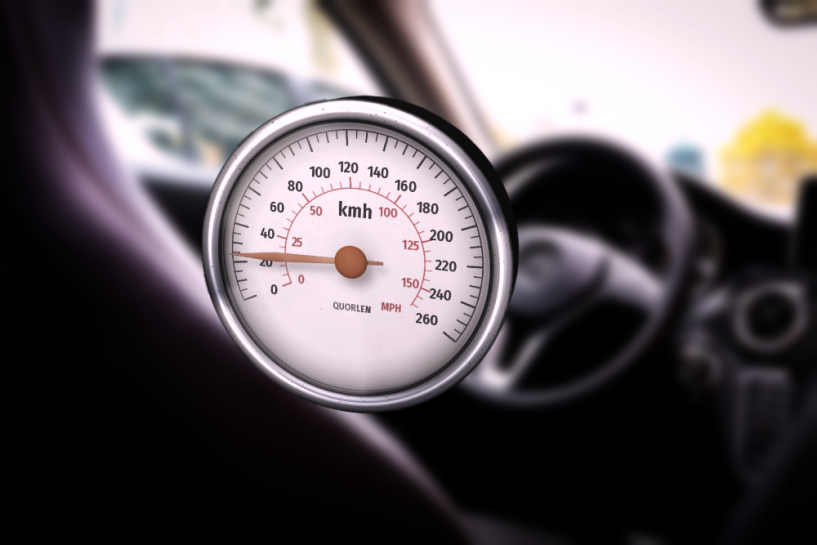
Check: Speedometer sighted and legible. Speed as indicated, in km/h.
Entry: 25 km/h
